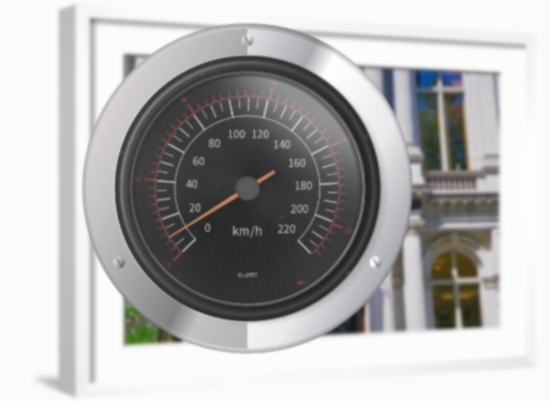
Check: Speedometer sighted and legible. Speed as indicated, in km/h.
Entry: 10 km/h
